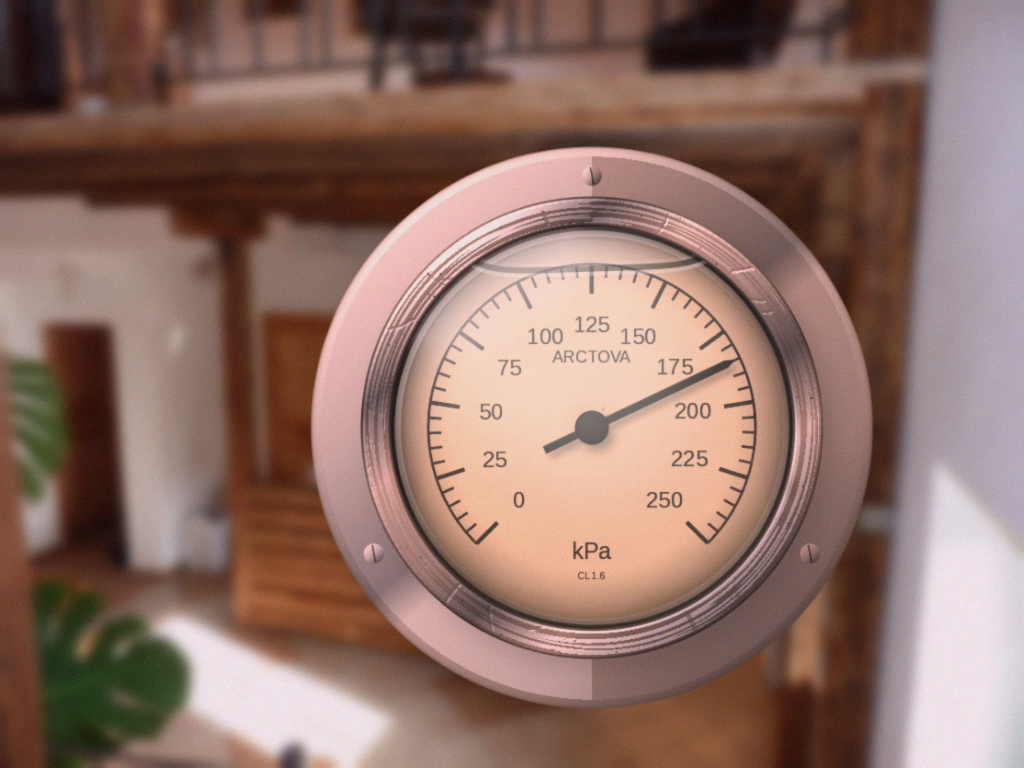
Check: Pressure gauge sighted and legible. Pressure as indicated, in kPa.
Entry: 185 kPa
